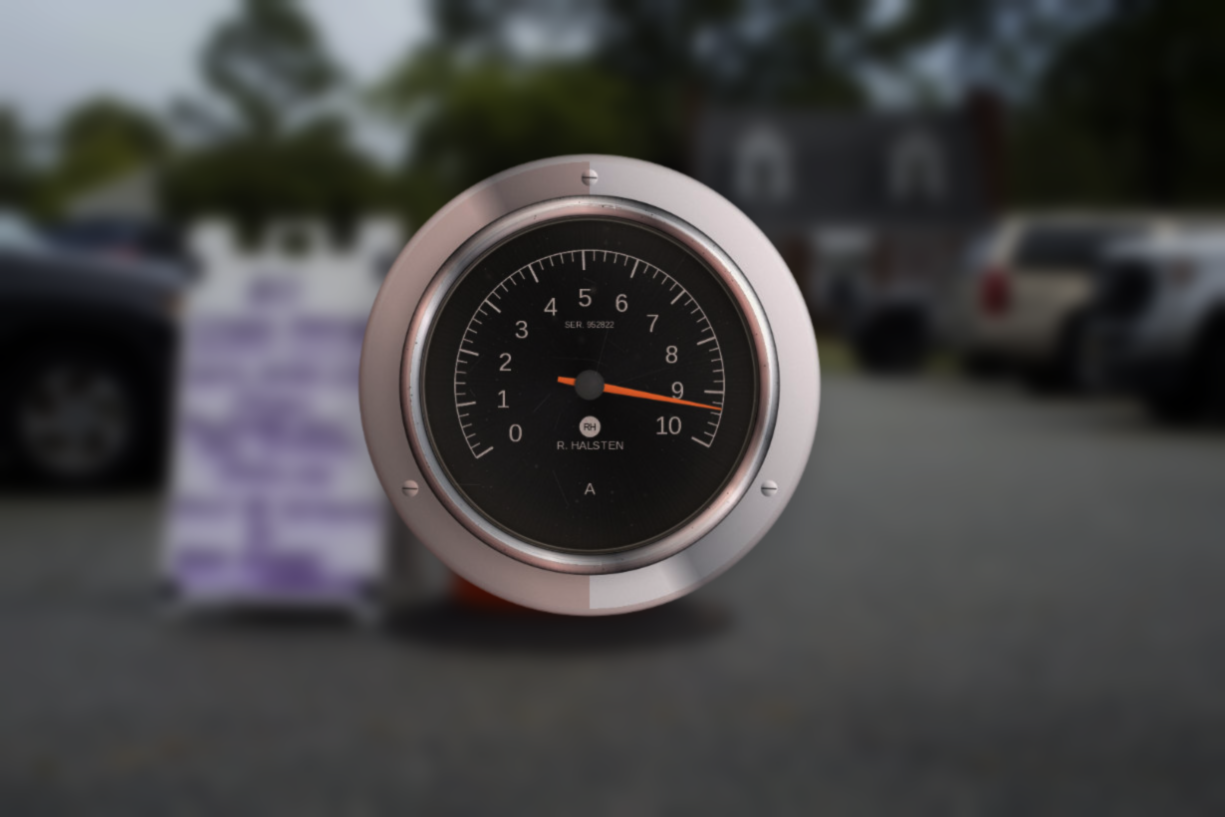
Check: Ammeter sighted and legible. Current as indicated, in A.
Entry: 9.3 A
